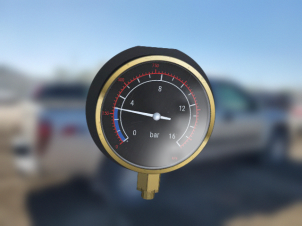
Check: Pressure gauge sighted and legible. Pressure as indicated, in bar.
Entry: 3 bar
